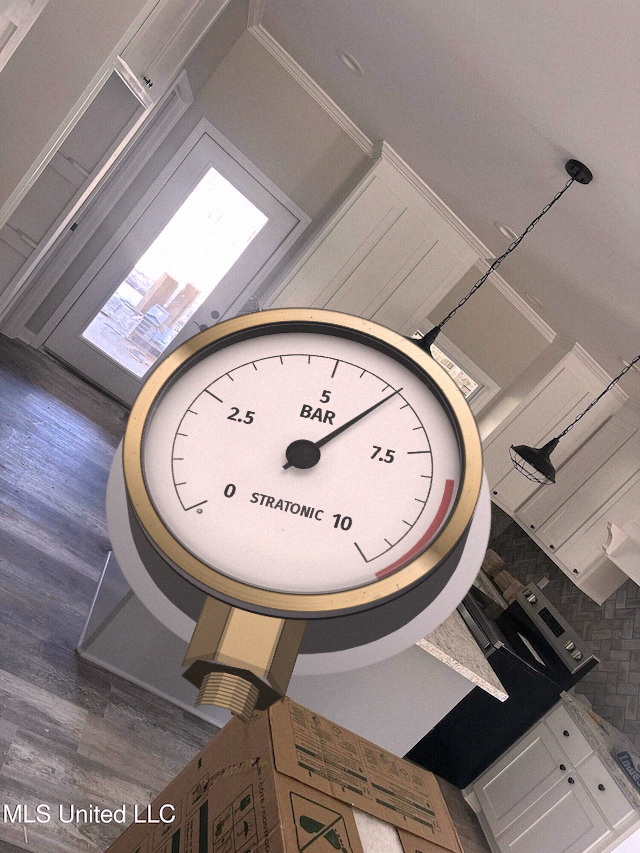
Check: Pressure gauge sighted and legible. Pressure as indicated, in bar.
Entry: 6.25 bar
